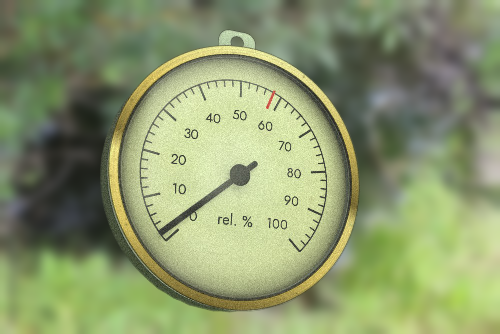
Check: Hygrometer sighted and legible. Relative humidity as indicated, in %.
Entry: 2 %
